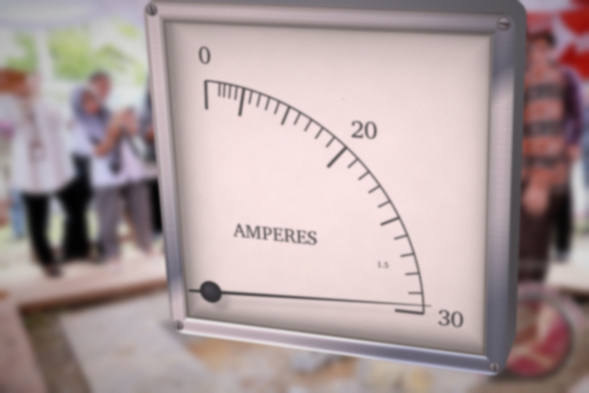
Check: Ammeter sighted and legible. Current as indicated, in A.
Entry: 29.5 A
